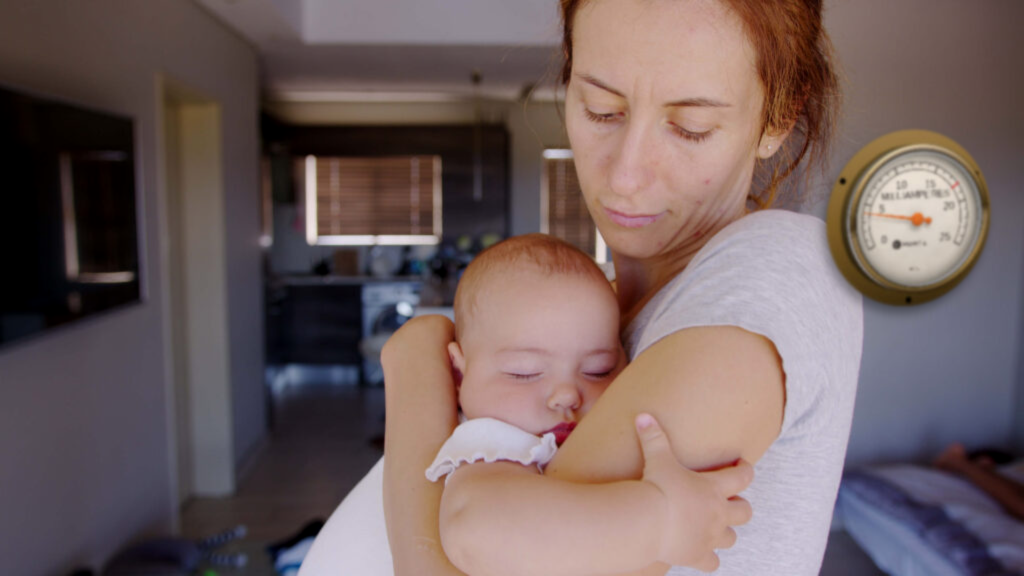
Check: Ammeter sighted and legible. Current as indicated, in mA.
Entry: 4 mA
